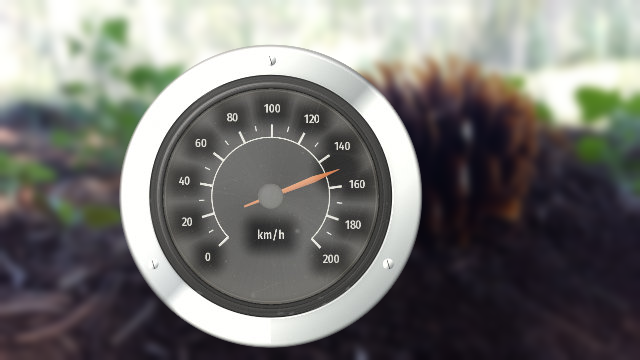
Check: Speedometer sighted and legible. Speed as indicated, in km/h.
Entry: 150 km/h
